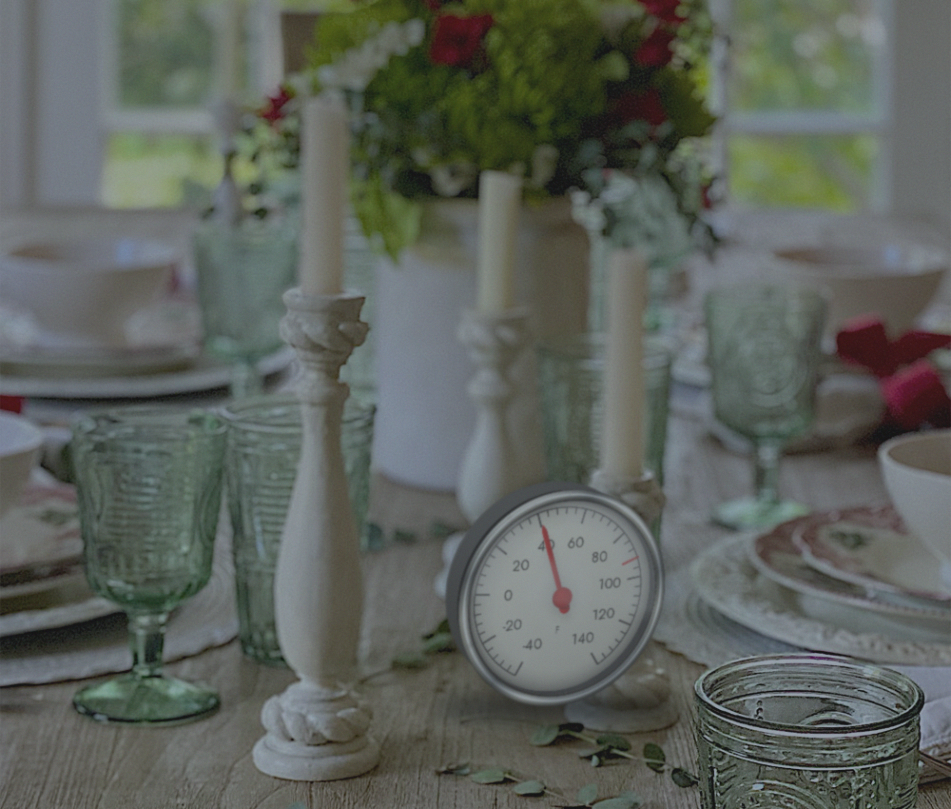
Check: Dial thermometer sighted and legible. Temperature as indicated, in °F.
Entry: 40 °F
